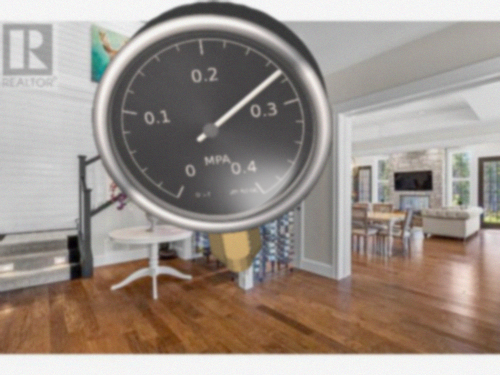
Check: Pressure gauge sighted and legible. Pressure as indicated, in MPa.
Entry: 0.27 MPa
